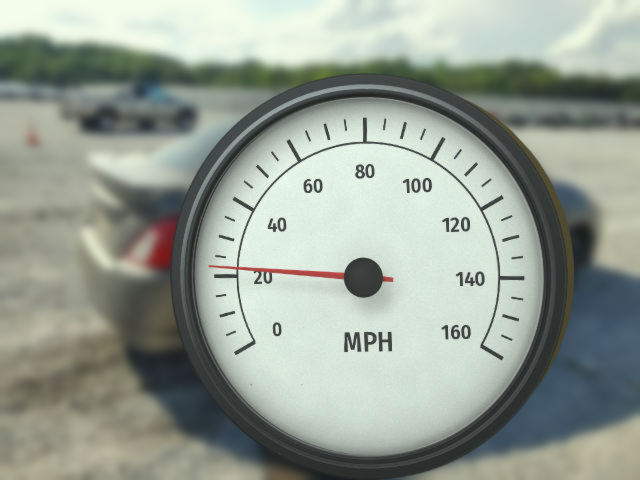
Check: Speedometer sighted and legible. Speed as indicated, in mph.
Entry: 22.5 mph
